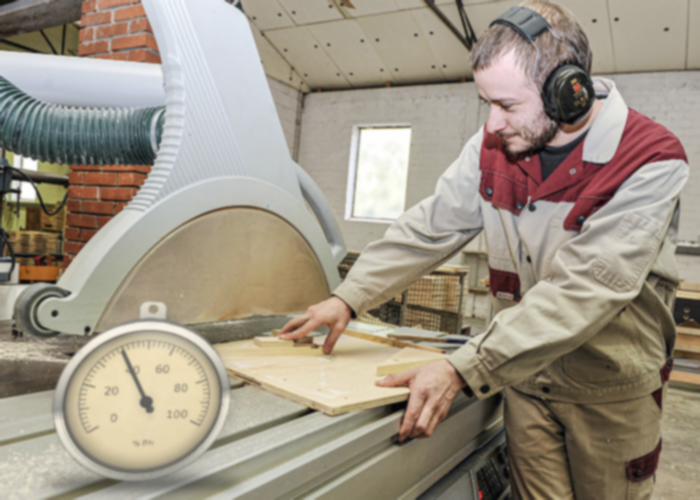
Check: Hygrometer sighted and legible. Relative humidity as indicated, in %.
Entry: 40 %
